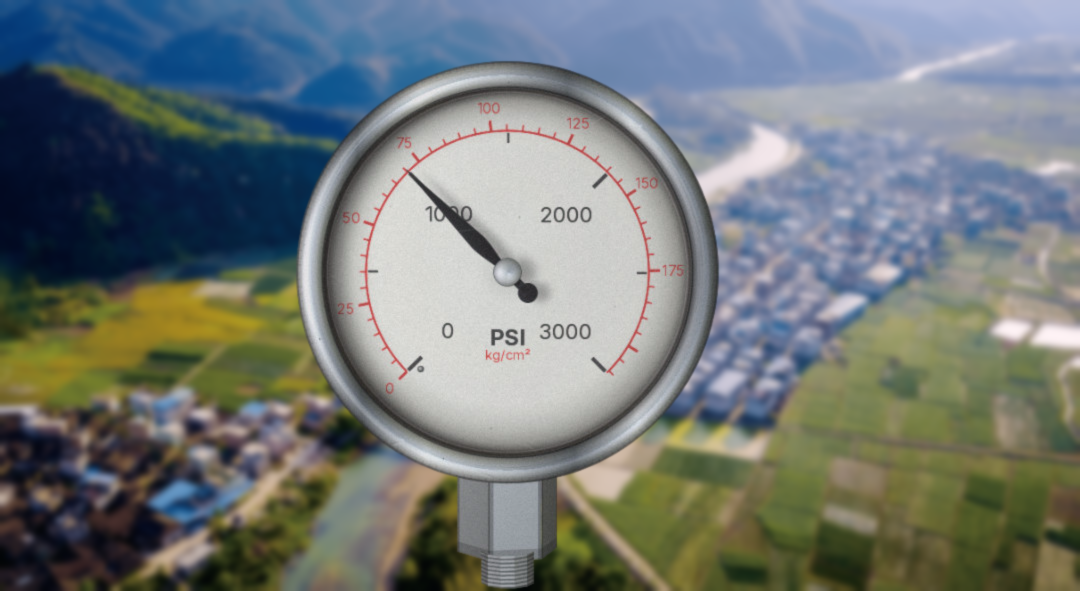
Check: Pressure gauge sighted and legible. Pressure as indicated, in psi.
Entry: 1000 psi
